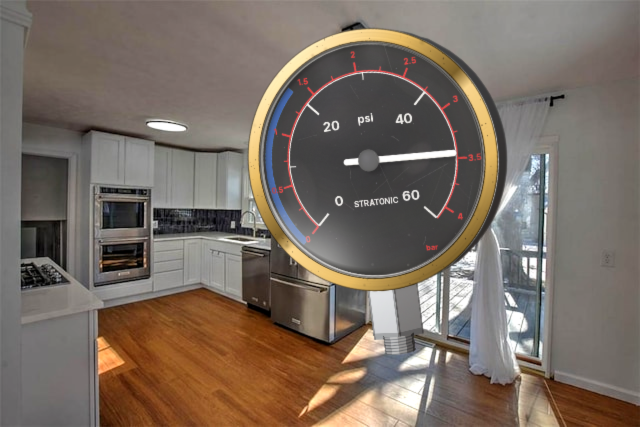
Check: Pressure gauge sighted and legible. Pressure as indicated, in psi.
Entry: 50 psi
